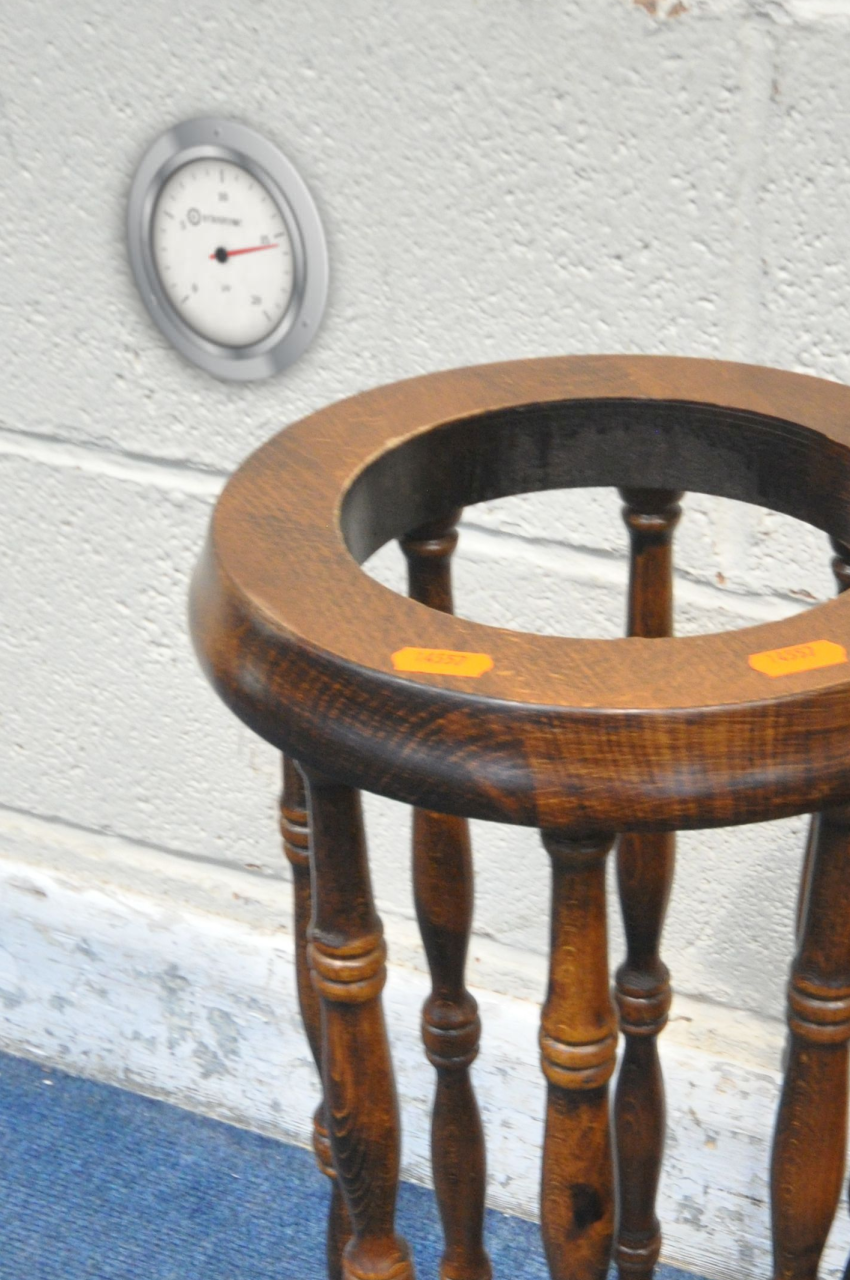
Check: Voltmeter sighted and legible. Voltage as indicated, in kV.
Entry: 15.5 kV
